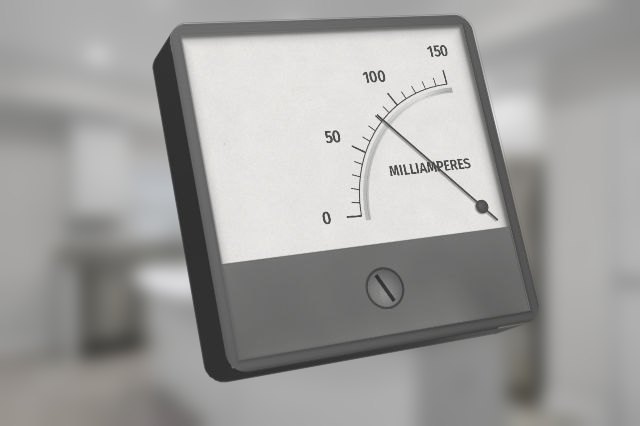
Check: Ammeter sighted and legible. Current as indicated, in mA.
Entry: 80 mA
